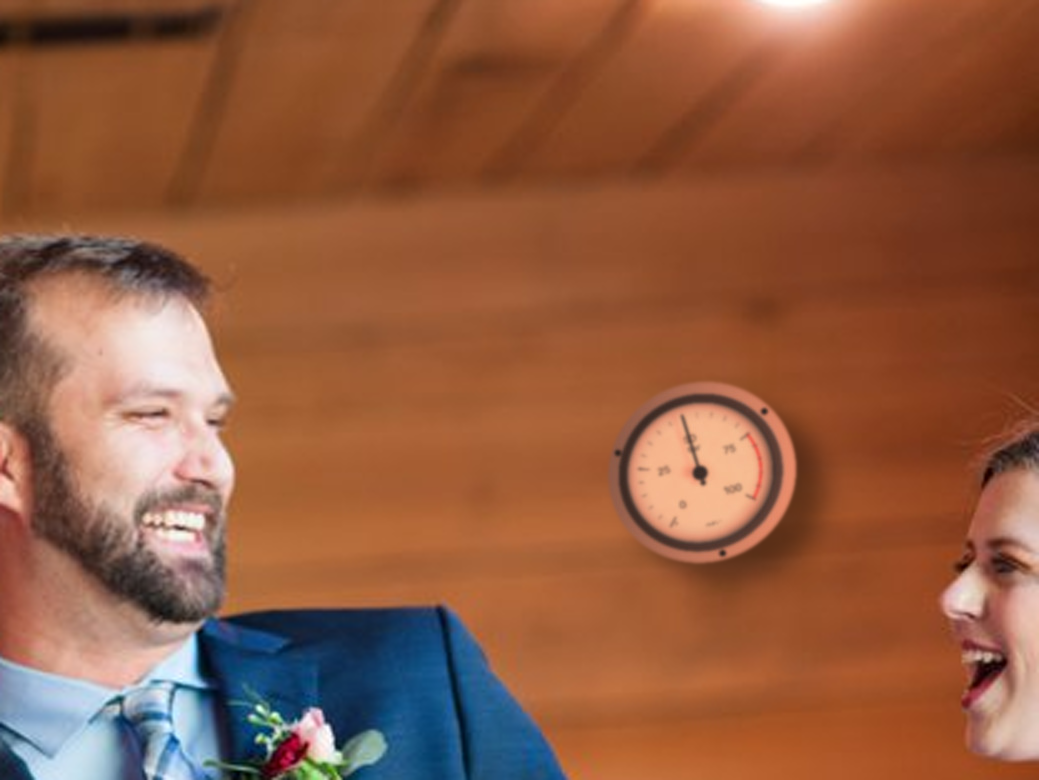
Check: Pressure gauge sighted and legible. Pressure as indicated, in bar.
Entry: 50 bar
